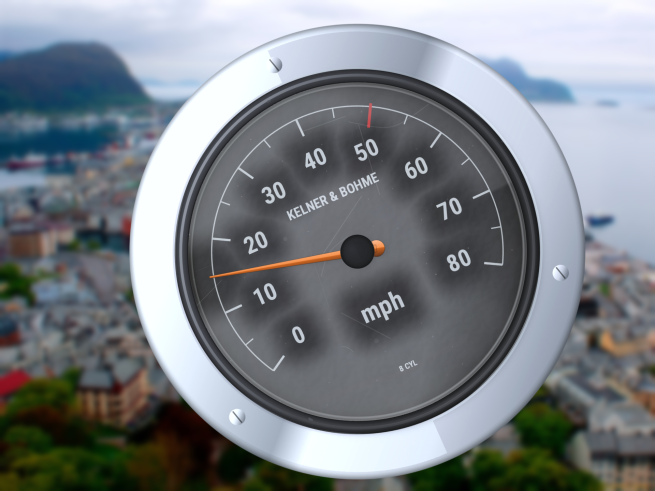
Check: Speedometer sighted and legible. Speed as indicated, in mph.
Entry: 15 mph
